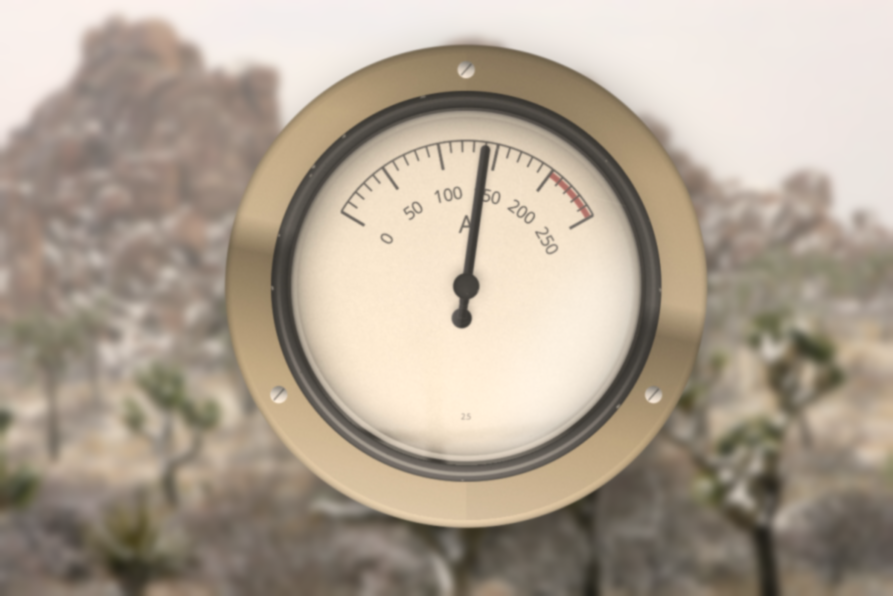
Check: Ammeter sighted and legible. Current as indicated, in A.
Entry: 140 A
